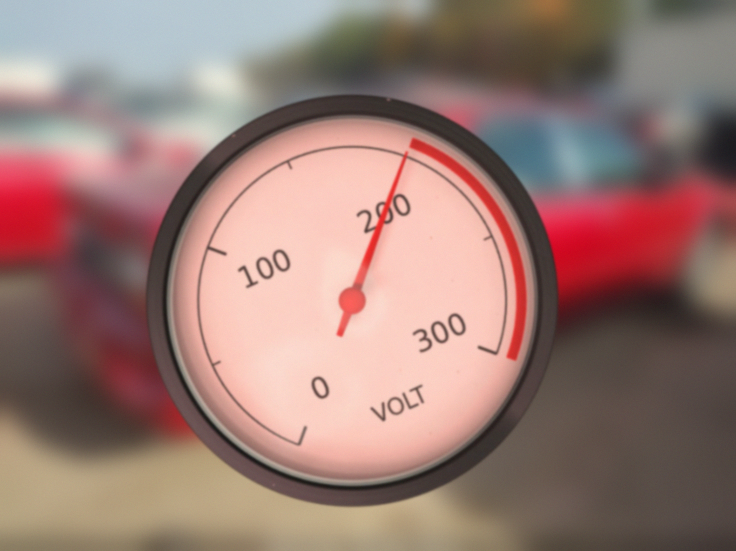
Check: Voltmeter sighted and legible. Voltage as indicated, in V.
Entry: 200 V
